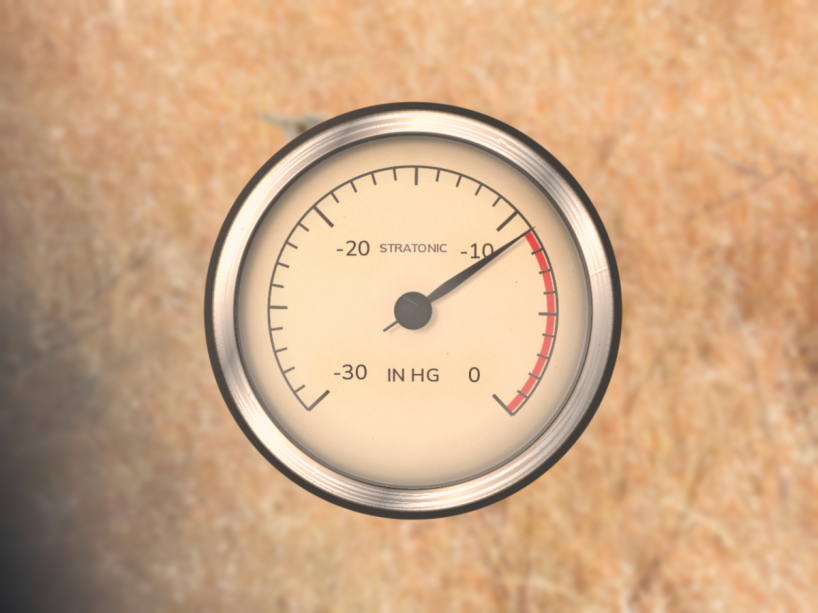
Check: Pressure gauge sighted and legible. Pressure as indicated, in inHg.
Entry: -9 inHg
